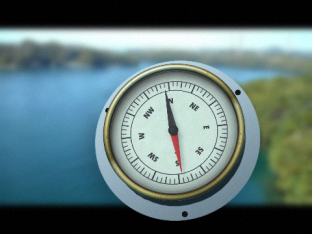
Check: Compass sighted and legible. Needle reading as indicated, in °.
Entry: 175 °
